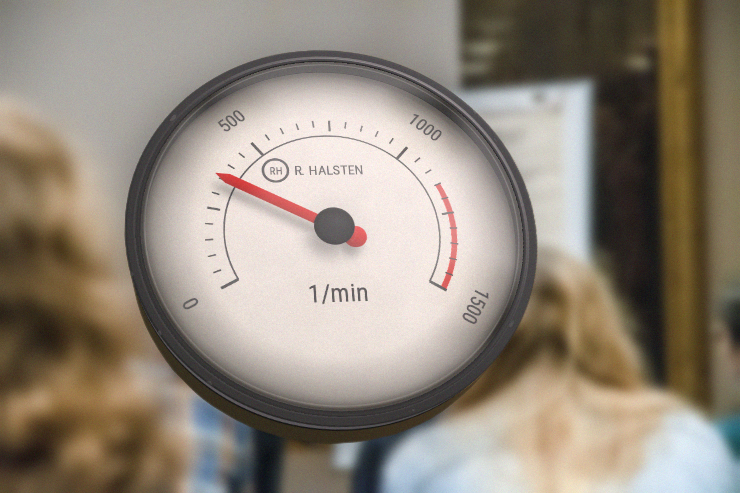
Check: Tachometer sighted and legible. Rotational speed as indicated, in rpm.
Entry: 350 rpm
